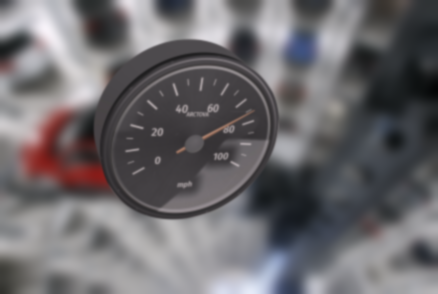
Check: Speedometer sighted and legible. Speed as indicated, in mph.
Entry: 75 mph
